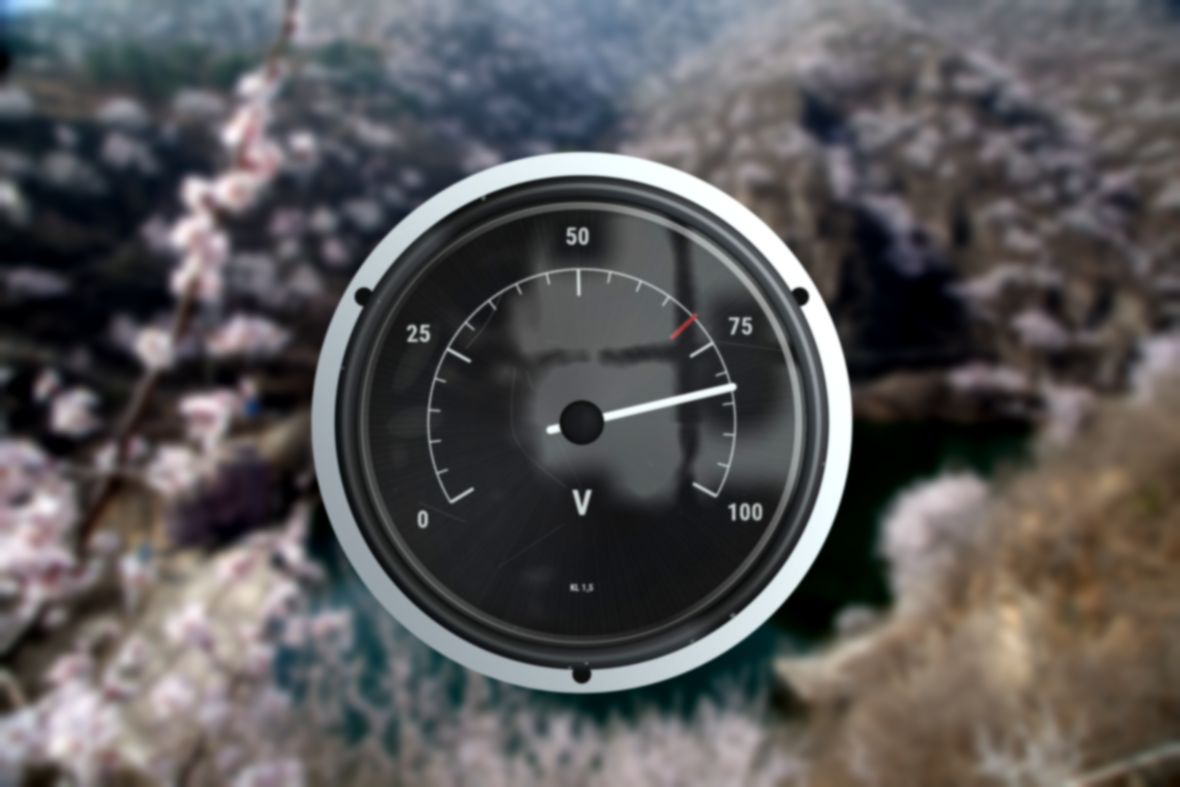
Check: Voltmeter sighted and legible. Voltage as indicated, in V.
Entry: 82.5 V
